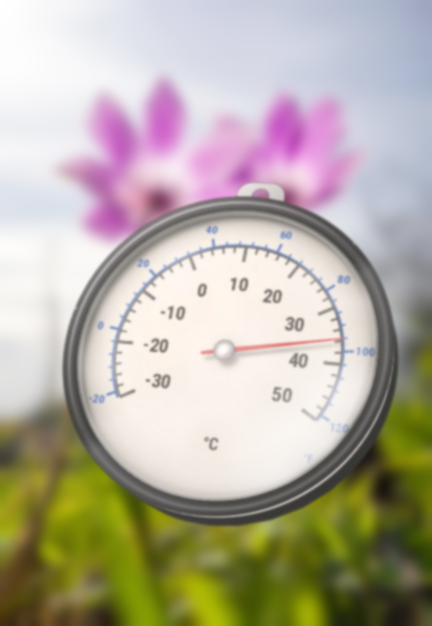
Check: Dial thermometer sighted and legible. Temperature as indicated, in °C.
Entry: 36 °C
